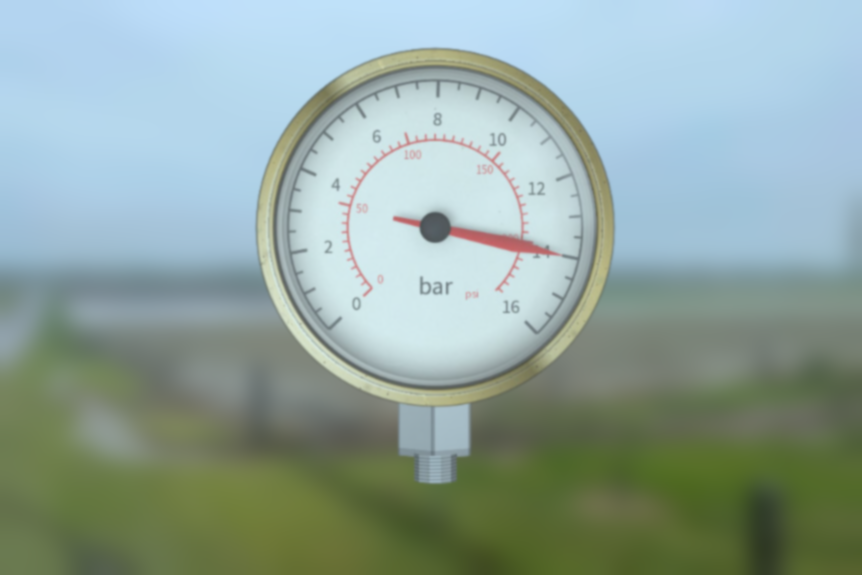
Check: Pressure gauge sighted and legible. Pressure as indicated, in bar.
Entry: 14 bar
